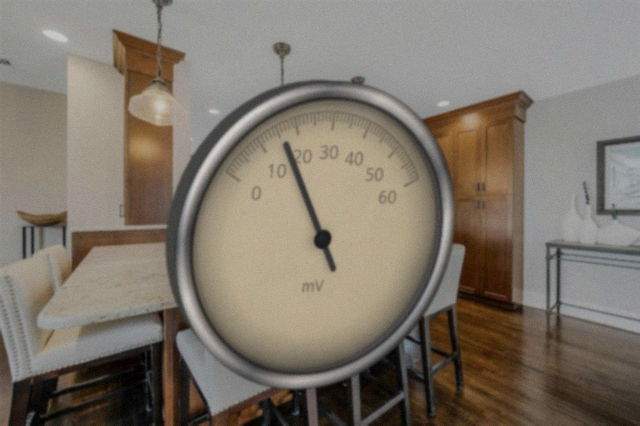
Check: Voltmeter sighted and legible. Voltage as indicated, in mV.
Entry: 15 mV
